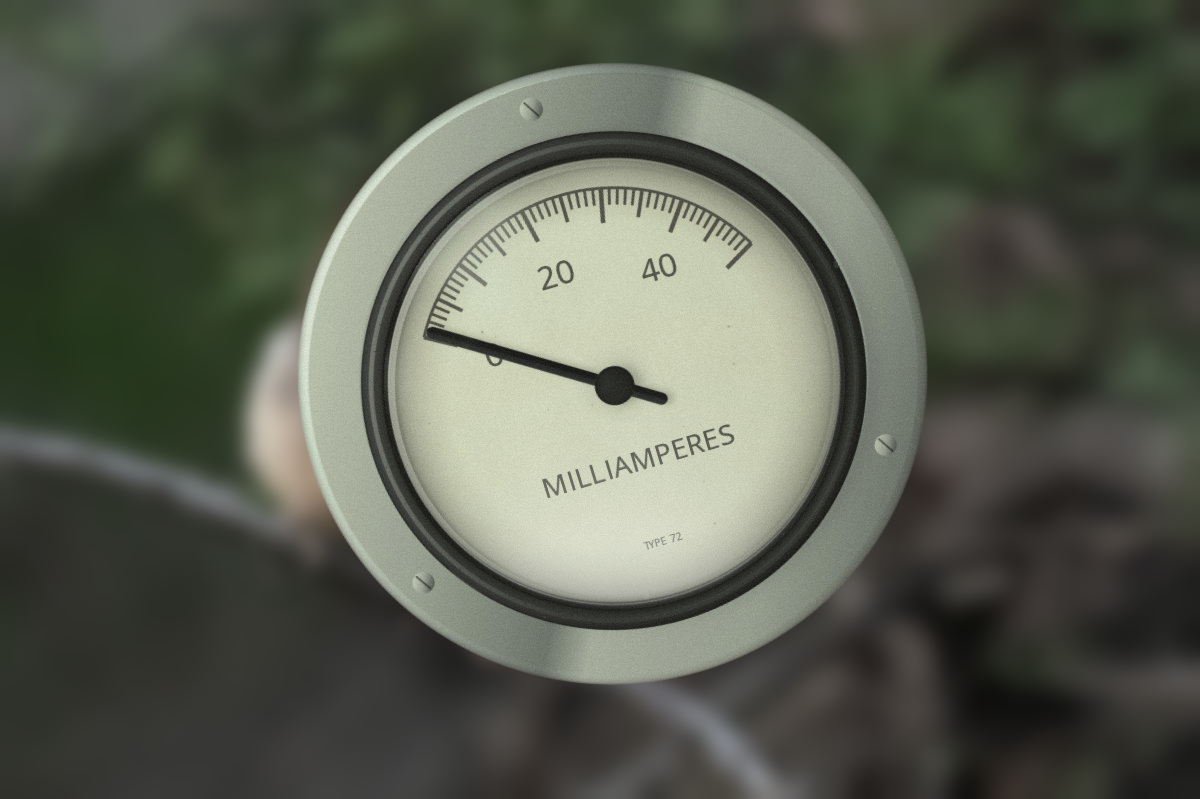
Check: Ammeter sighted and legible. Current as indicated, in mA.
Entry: 1 mA
